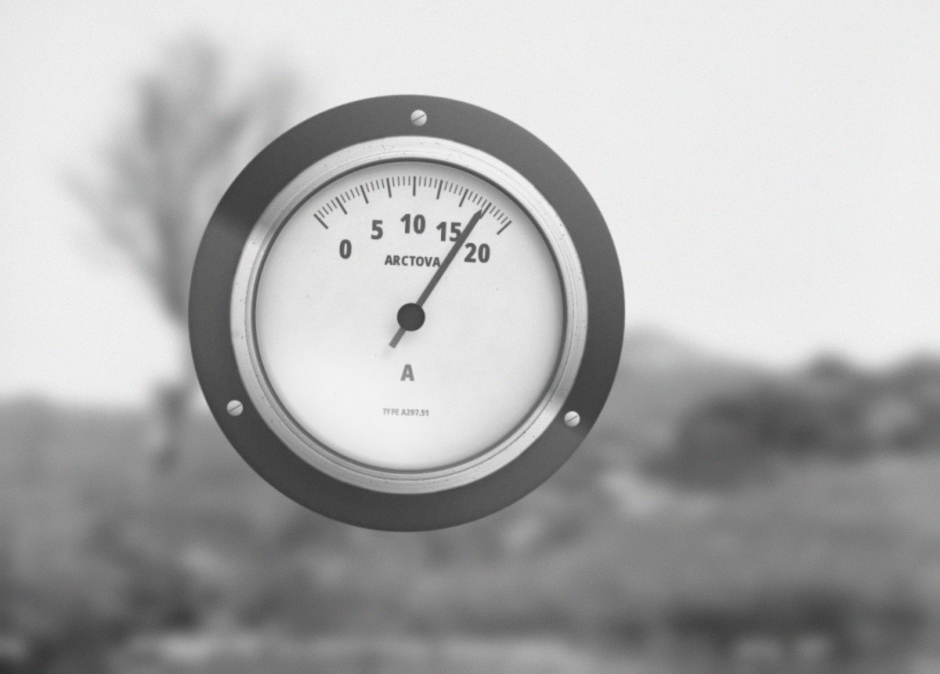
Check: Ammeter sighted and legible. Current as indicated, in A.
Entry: 17 A
